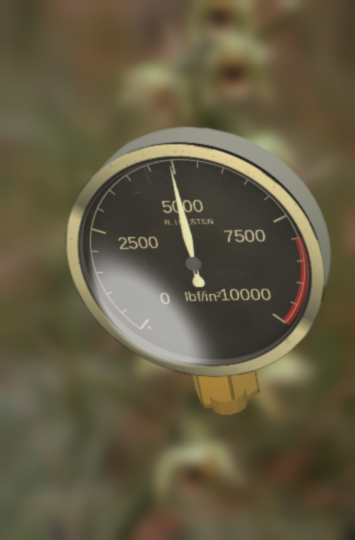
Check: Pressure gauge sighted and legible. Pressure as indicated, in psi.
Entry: 5000 psi
